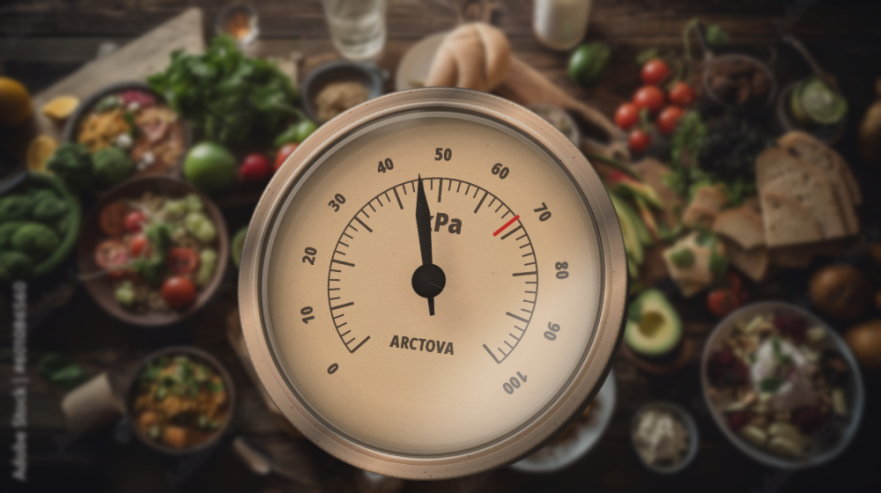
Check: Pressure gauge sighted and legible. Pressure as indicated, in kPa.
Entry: 46 kPa
